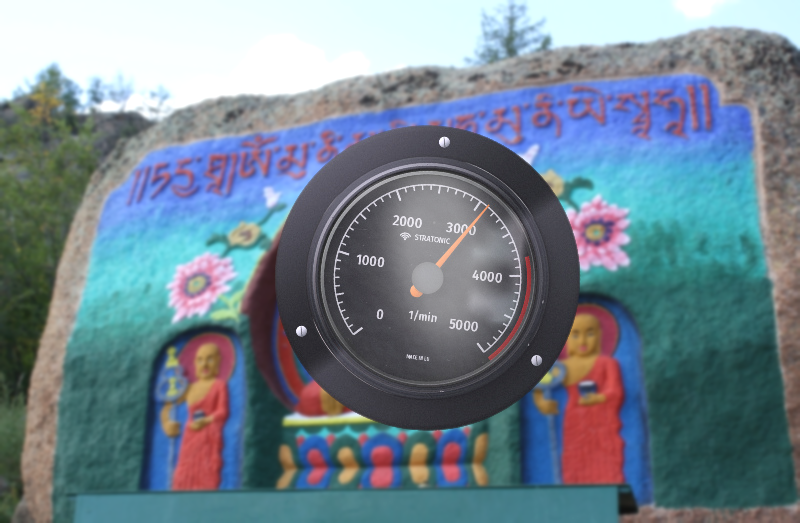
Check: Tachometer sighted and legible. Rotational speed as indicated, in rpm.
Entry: 3100 rpm
